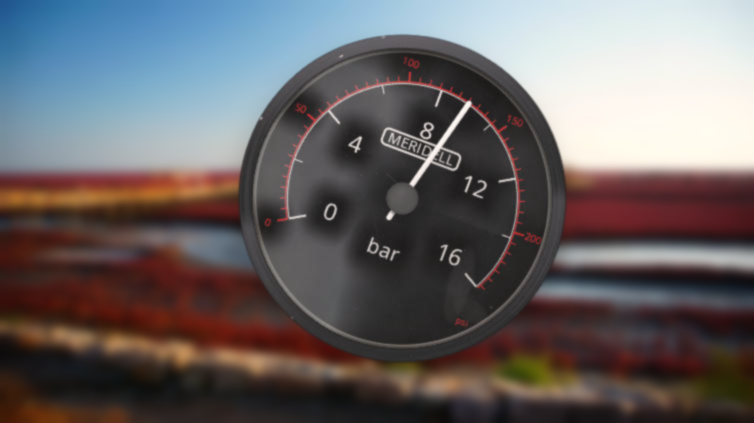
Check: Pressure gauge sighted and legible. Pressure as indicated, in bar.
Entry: 9 bar
